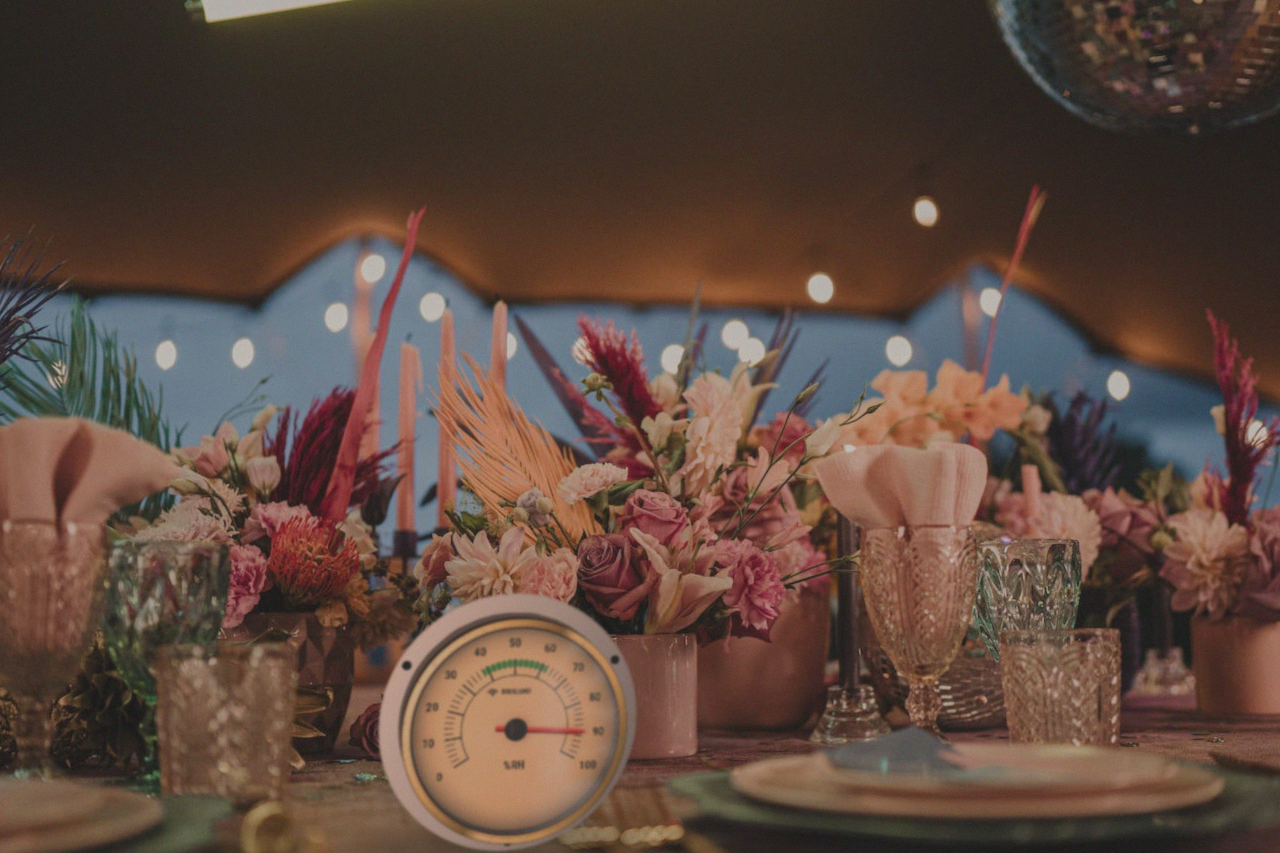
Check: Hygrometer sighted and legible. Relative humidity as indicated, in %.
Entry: 90 %
